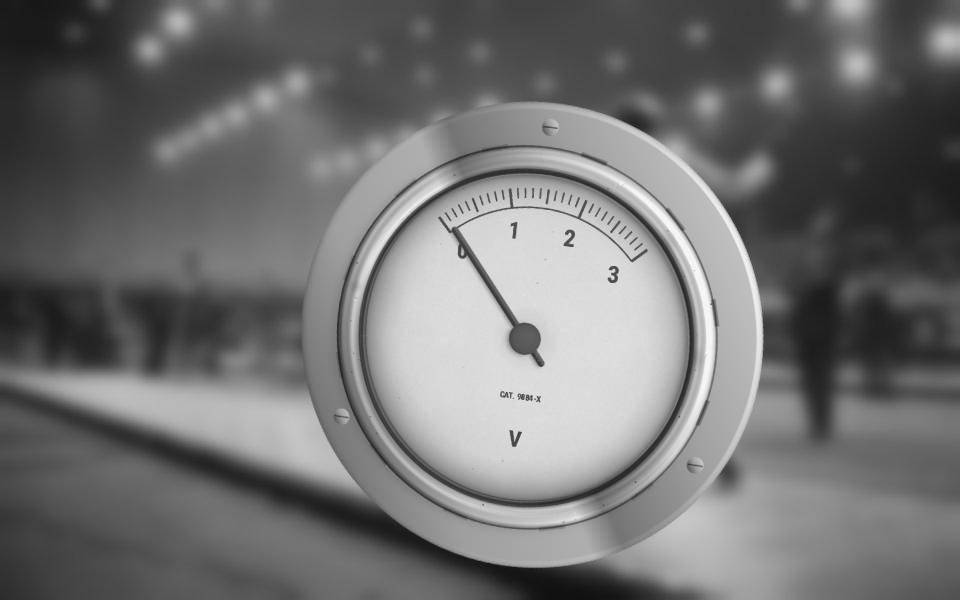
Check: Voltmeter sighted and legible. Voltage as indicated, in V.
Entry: 0.1 V
